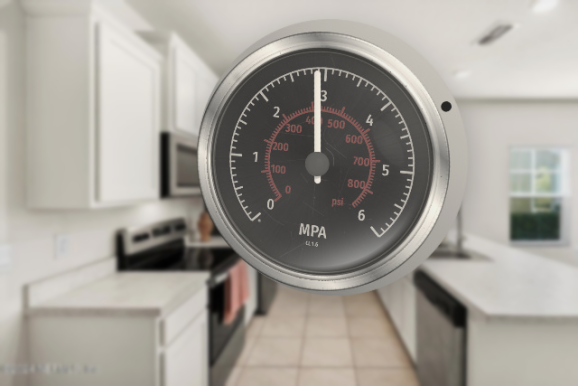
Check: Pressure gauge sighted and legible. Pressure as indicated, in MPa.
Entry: 2.9 MPa
